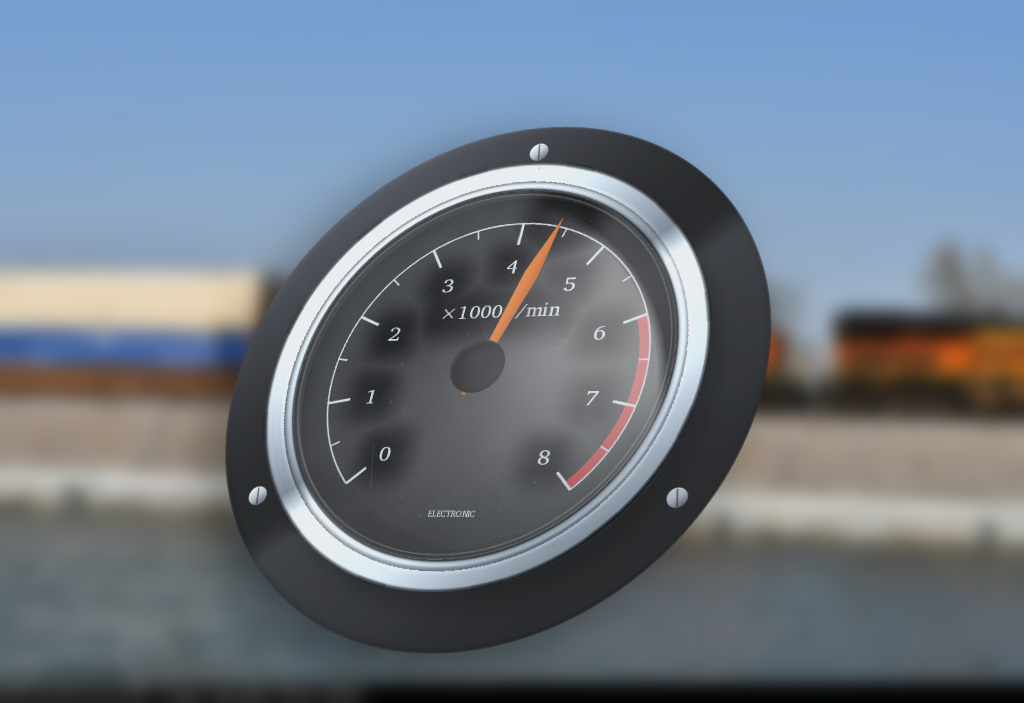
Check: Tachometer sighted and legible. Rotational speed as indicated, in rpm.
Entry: 4500 rpm
